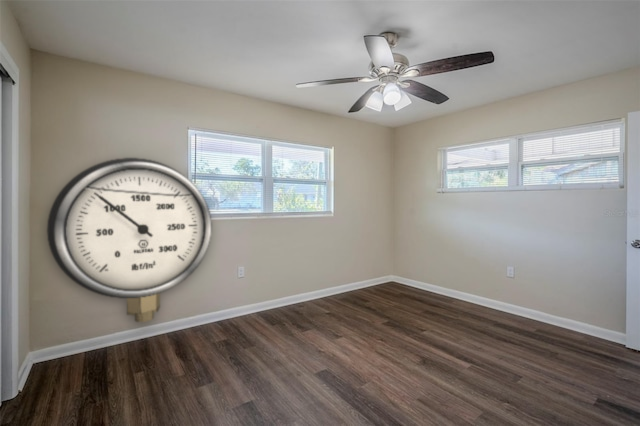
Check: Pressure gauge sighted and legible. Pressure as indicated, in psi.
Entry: 1000 psi
